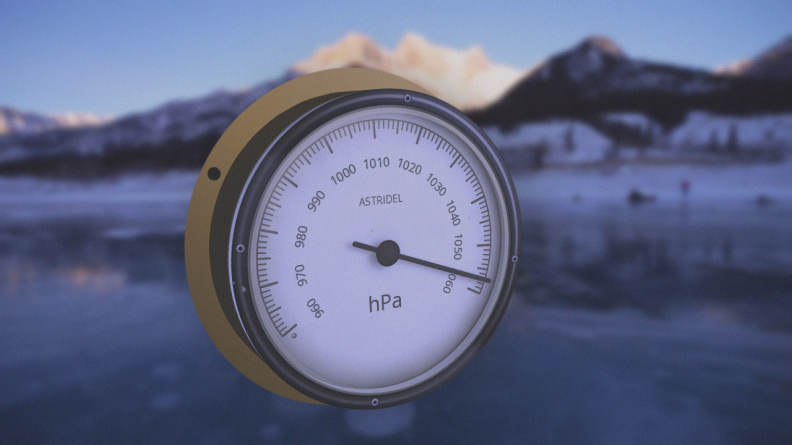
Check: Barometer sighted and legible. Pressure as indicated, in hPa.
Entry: 1057 hPa
